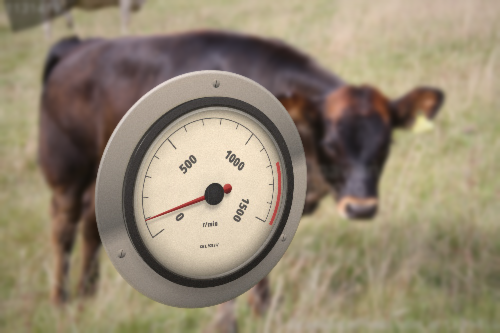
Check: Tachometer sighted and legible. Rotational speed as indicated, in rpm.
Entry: 100 rpm
